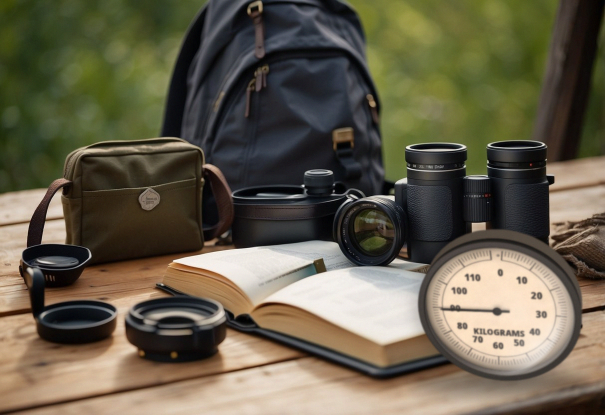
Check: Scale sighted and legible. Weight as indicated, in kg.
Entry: 90 kg
